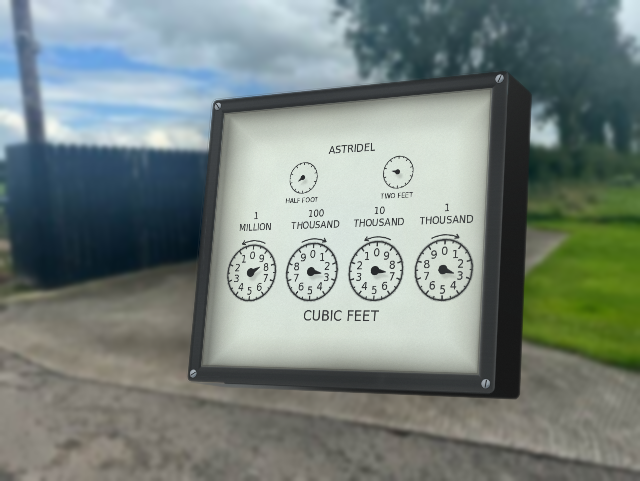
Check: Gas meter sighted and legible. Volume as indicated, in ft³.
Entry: 827300 ft³
